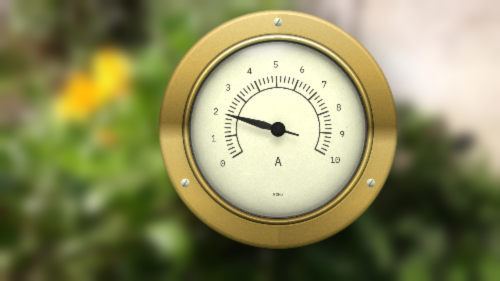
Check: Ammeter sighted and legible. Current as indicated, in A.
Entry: 2 A
